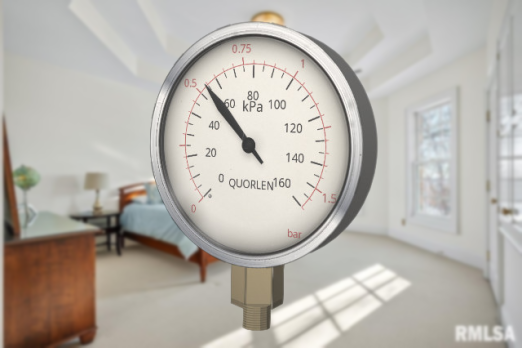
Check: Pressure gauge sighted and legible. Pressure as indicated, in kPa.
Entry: 55 kPa
